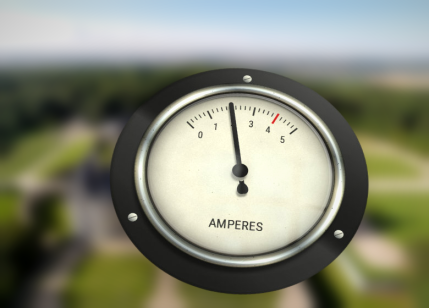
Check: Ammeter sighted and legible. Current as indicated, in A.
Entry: 2 A
